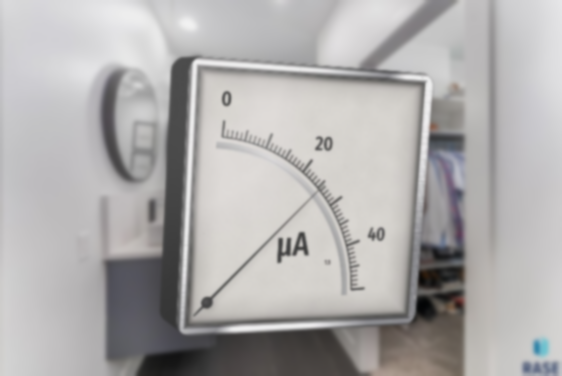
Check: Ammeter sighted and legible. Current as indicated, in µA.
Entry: 25 µA
